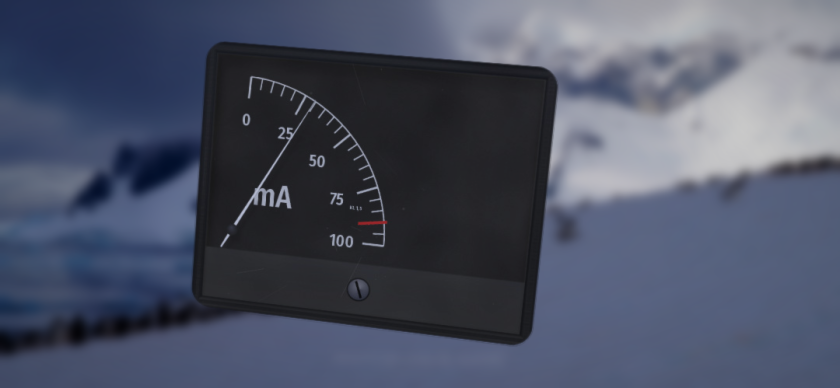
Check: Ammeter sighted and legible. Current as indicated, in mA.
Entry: 30 mA
